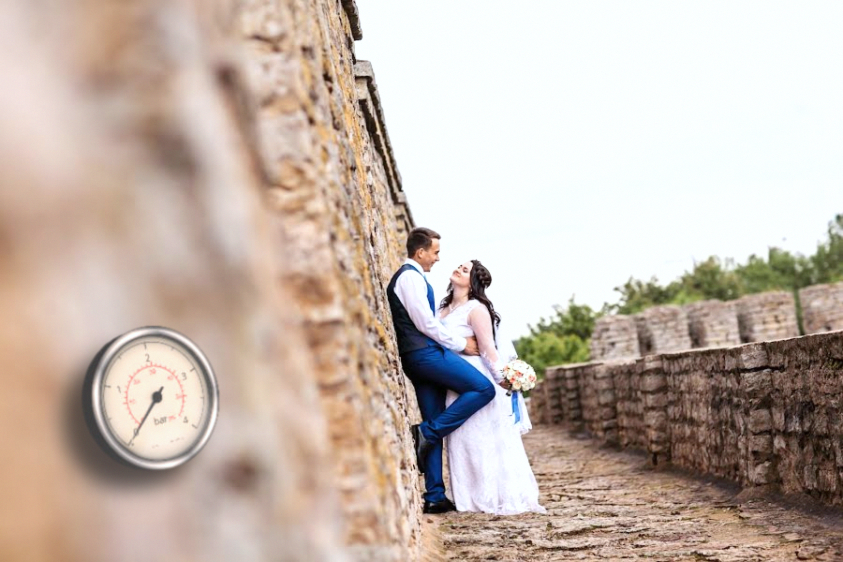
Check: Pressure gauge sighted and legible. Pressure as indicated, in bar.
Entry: 0 bar
